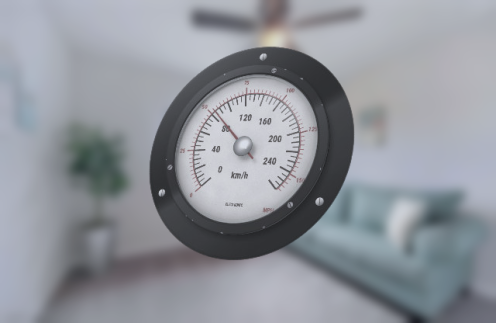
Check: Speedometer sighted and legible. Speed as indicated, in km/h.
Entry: 85 km/h
